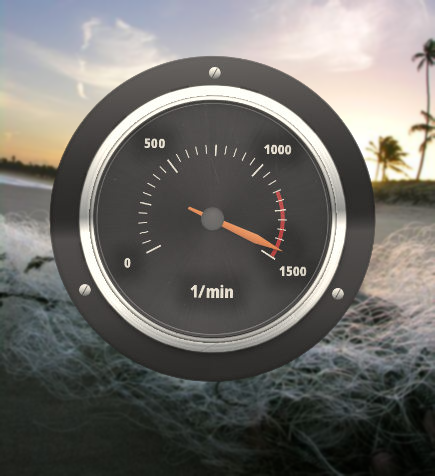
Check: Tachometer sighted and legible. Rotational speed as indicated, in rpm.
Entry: 1450 rpm
